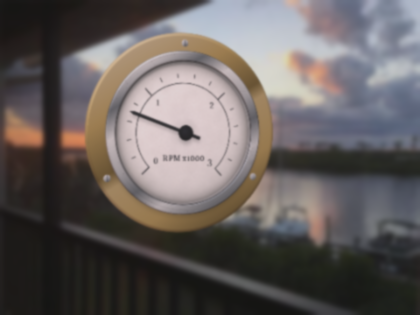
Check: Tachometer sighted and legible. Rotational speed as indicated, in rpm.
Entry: 700 rpm
